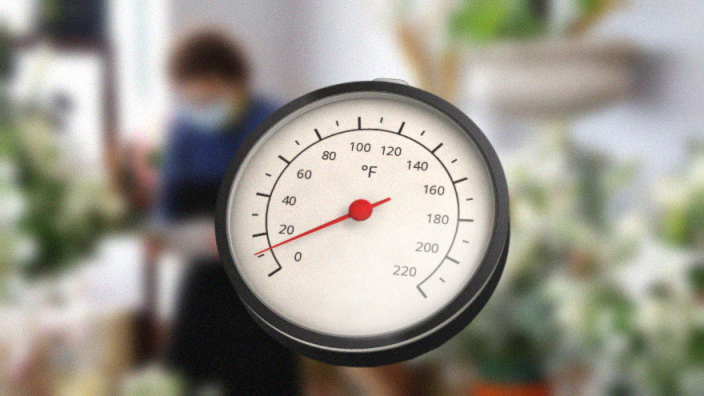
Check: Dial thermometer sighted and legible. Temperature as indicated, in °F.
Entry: 10 °F
